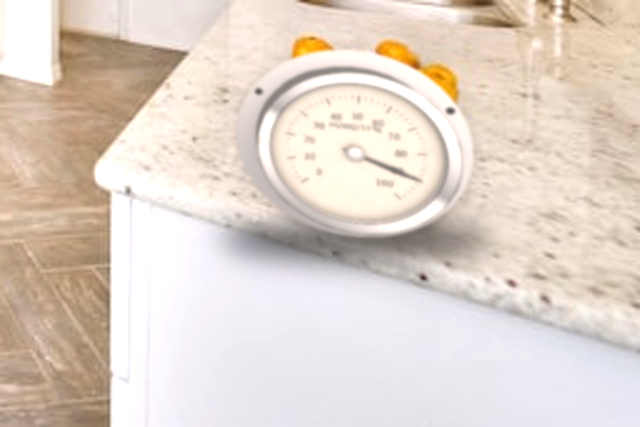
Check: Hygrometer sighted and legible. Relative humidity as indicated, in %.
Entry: 90 %
